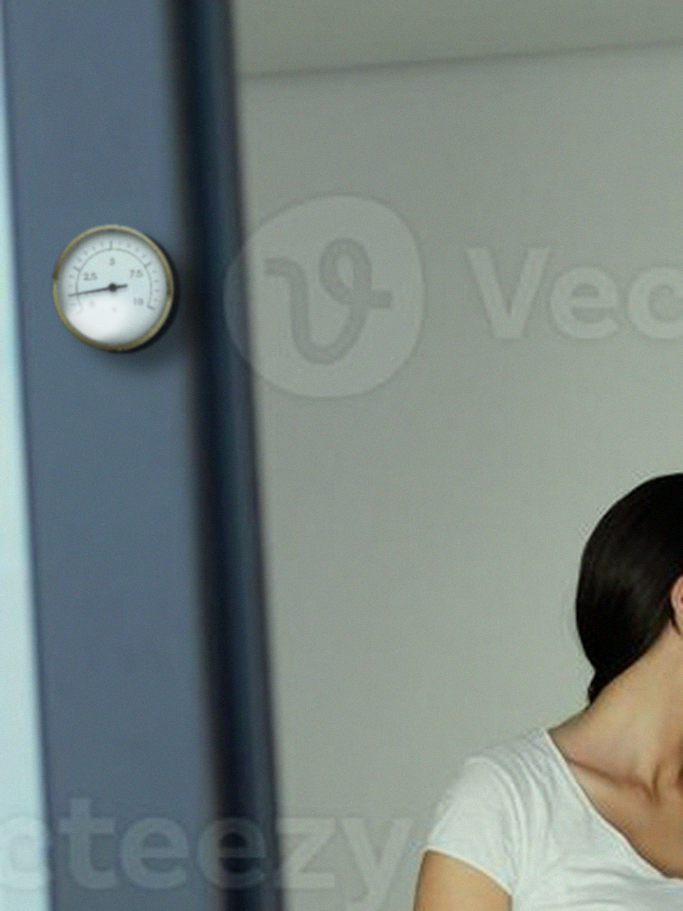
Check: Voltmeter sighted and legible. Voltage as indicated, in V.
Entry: 1 V
